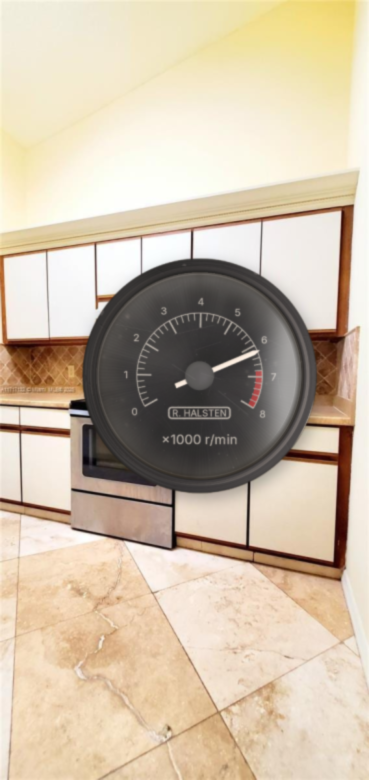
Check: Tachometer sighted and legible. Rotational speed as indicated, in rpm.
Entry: 6200 rpm
